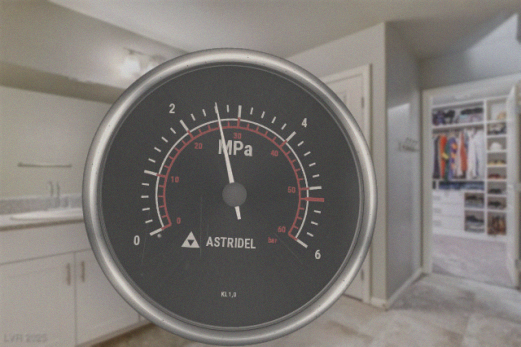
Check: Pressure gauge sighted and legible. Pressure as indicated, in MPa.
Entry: 2.6 MPa
